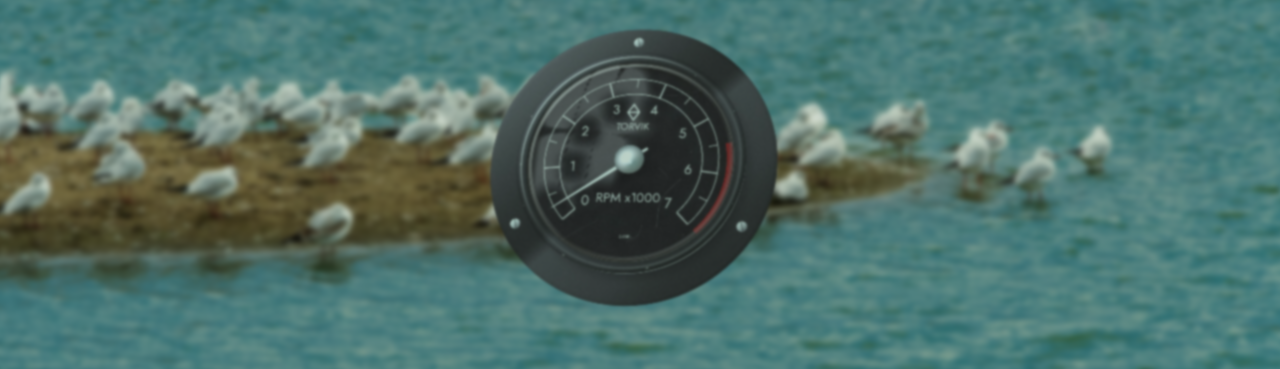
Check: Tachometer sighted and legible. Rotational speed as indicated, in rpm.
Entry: 250 rpm
